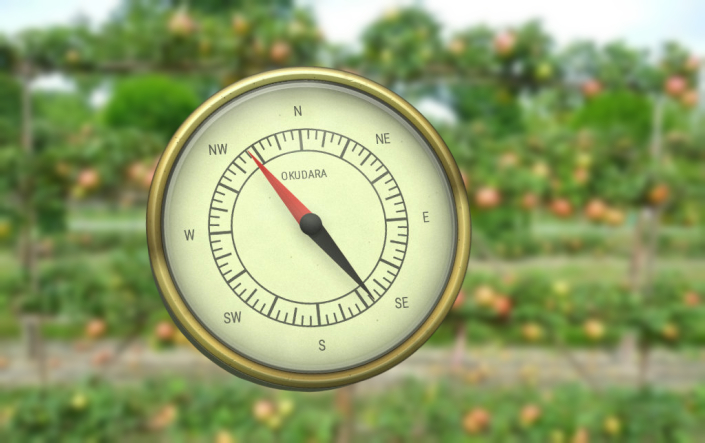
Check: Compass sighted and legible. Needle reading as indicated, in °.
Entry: 325 °
